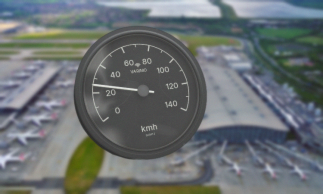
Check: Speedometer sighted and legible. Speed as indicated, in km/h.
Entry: 25 km/h
